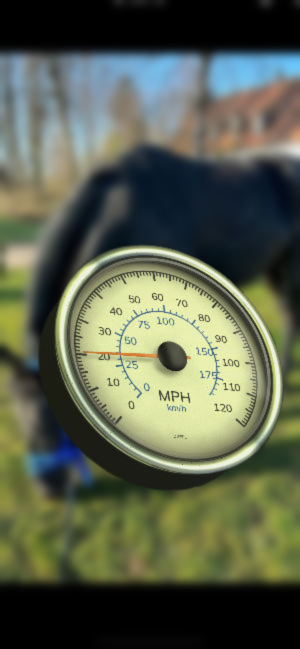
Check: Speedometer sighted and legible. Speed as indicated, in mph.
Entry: 20 mph
